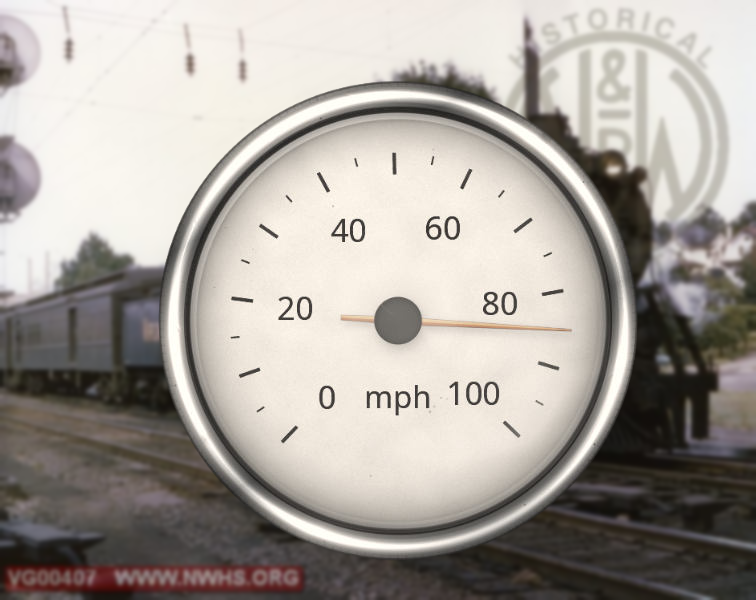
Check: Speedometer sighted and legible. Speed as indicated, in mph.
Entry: 85 mph
